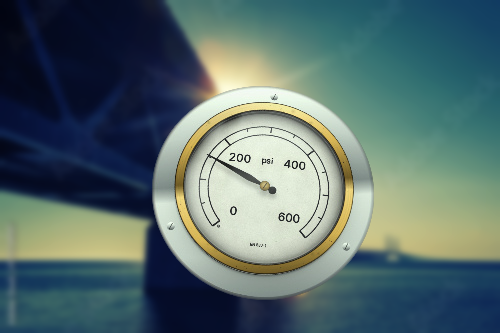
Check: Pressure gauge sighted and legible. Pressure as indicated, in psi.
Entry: 150 psi
